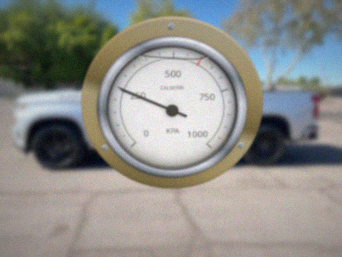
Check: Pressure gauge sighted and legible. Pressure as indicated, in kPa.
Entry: 250 kPa
